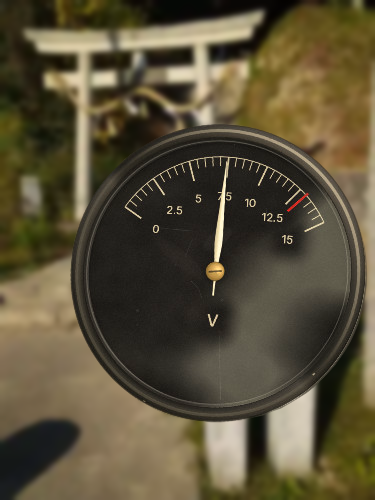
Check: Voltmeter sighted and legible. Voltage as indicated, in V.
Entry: 7.5 V
